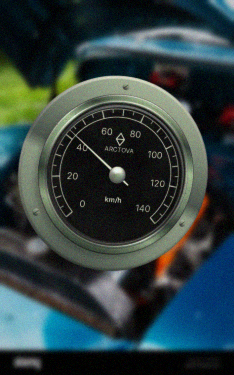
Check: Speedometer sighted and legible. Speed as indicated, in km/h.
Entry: 42.5 km/h
